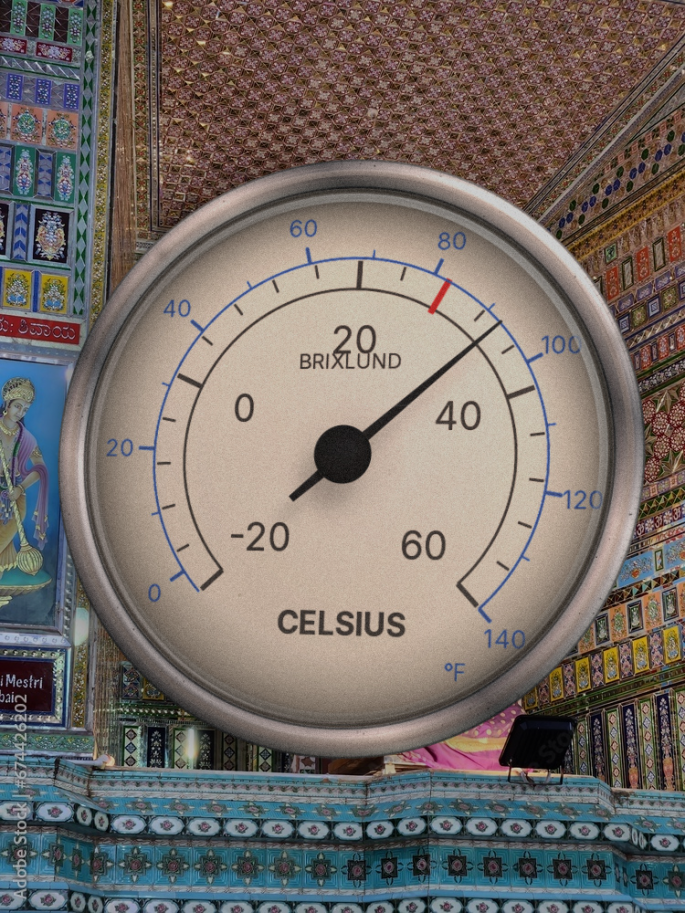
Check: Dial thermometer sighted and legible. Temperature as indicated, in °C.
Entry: 34 °C
